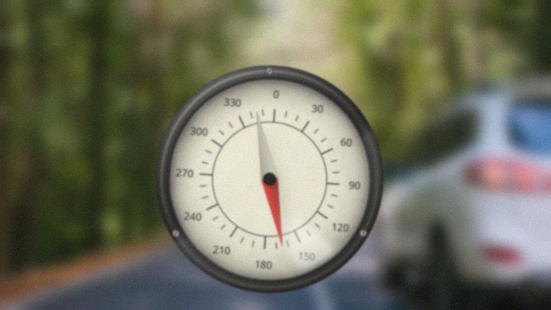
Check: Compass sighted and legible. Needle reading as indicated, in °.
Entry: 165 °
